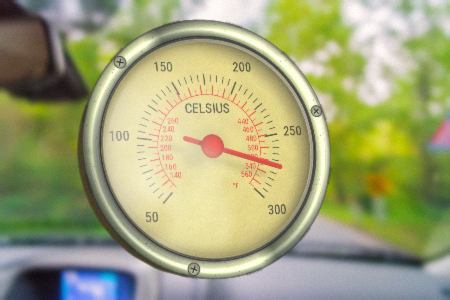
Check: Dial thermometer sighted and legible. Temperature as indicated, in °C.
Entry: 275 °C
